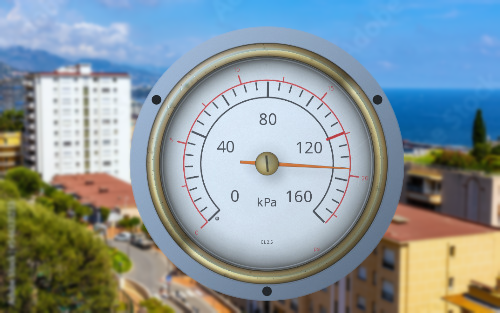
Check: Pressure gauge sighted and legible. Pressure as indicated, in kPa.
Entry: 135 kPa
